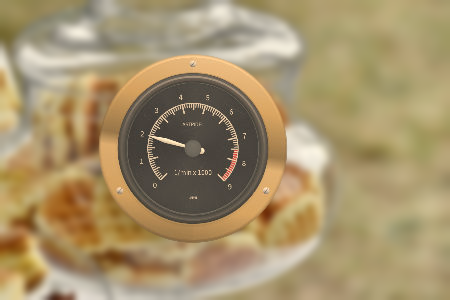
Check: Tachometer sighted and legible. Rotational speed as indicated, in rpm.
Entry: 2000 rpm
